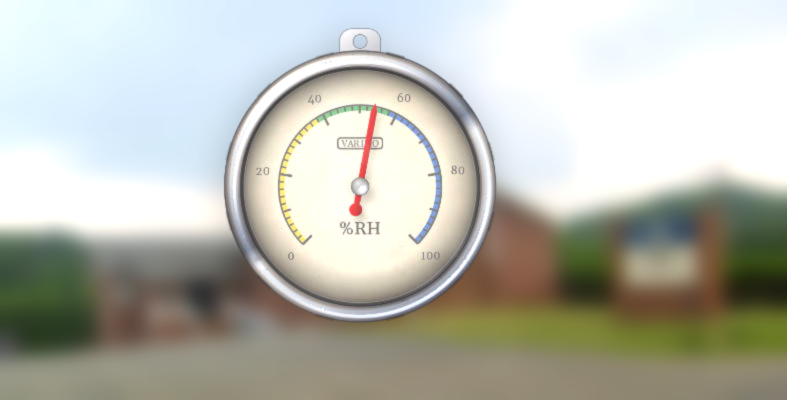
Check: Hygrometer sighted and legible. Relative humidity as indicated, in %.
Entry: 54 %
